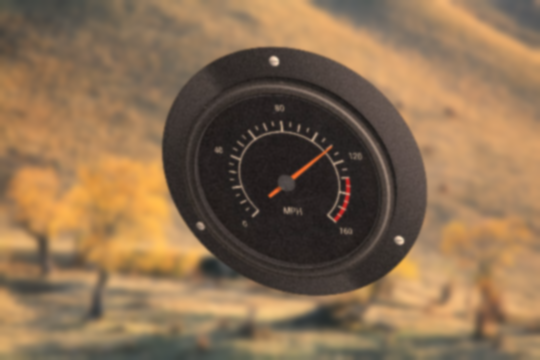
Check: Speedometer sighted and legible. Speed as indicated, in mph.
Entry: 110 mph
